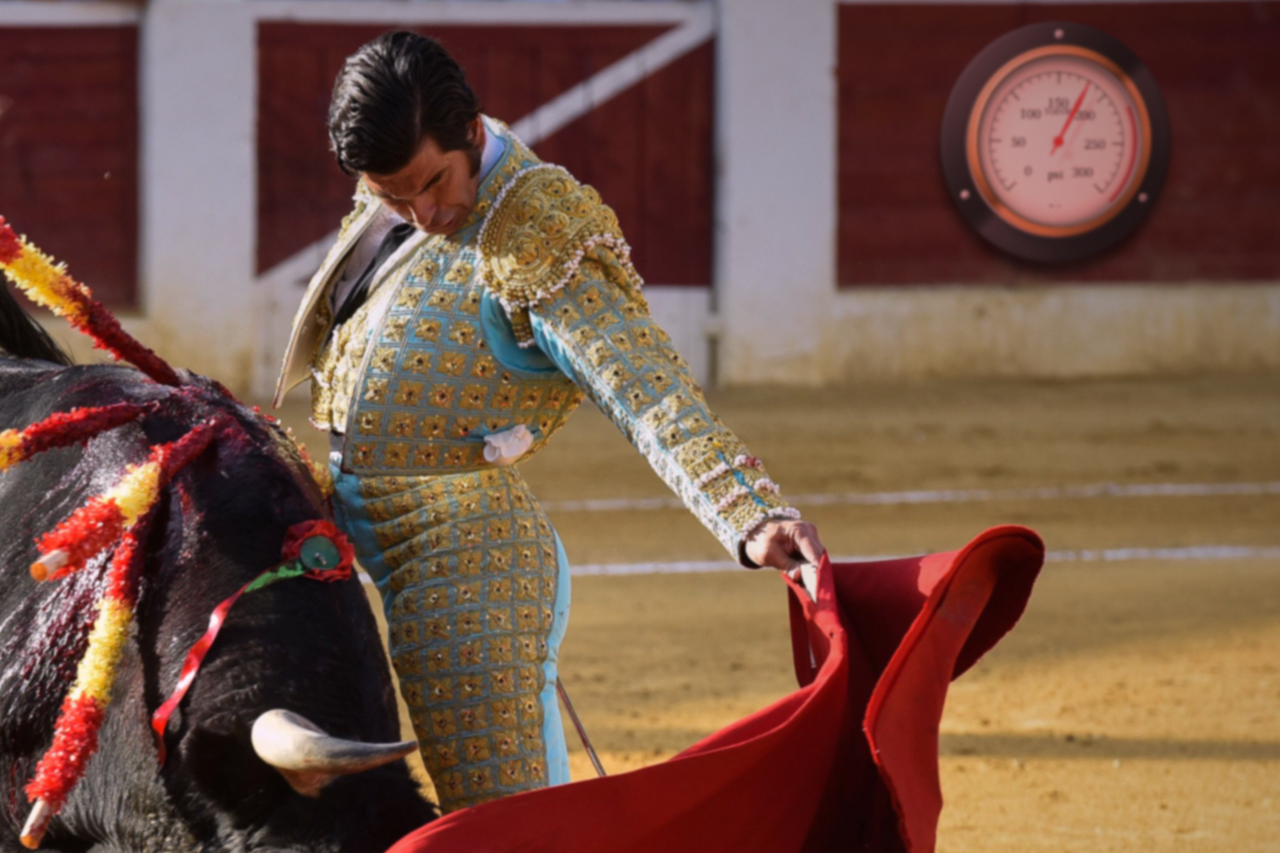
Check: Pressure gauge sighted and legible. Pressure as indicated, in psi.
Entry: 180 psi
